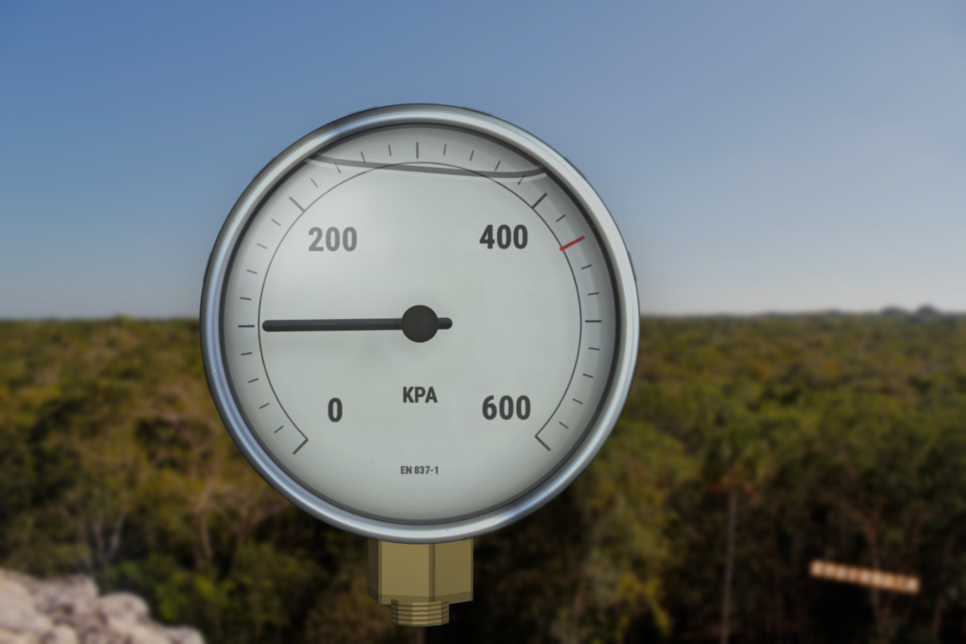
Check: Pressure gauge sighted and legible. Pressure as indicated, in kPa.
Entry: 100 kPa
